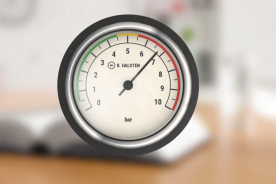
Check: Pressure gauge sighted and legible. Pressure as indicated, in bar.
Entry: 6.75 bar
